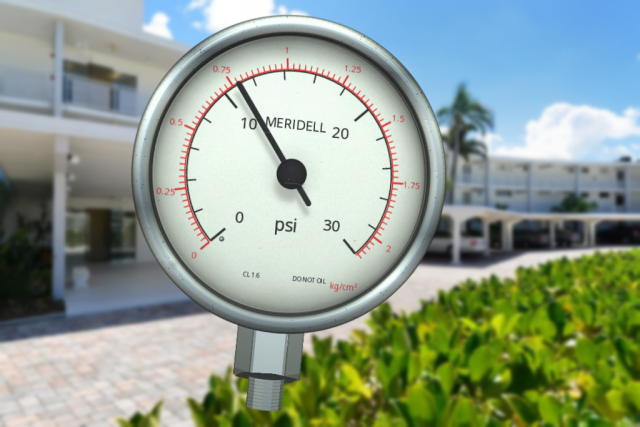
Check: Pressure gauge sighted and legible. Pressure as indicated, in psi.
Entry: 11 psi
